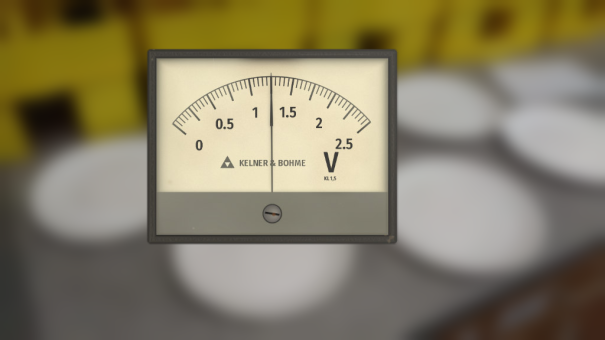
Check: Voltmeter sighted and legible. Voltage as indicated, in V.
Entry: 1.25 V
